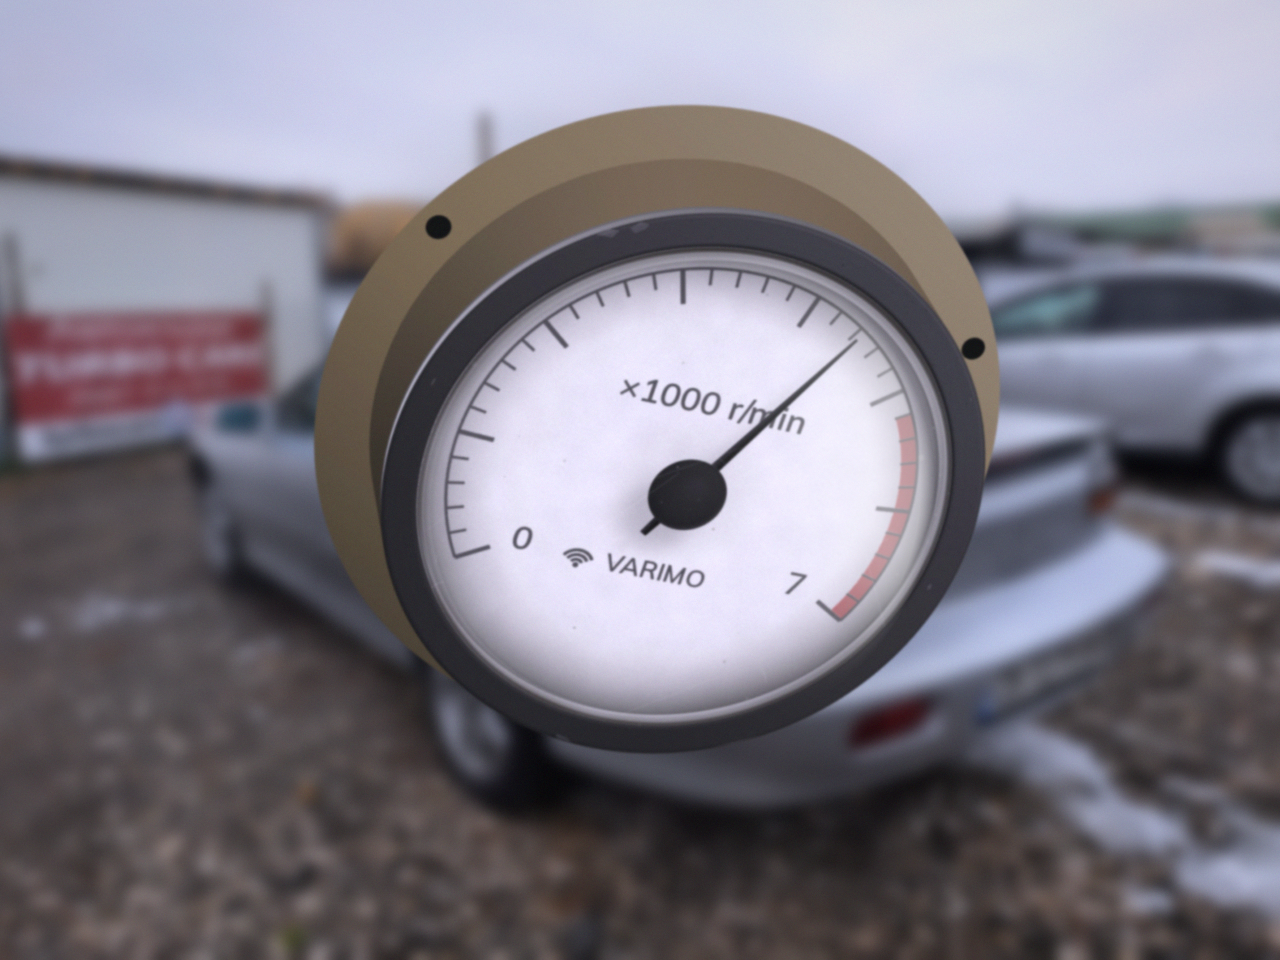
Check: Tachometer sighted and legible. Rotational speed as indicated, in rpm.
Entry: 4400 rpm
